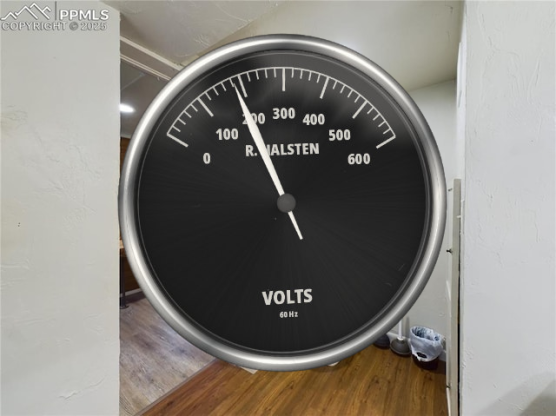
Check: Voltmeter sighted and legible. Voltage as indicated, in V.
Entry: 180 V
